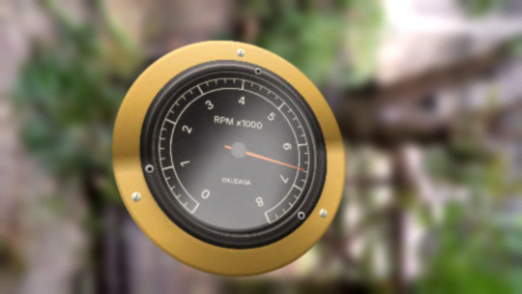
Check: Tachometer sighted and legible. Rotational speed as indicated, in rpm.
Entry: 6600 rpm
